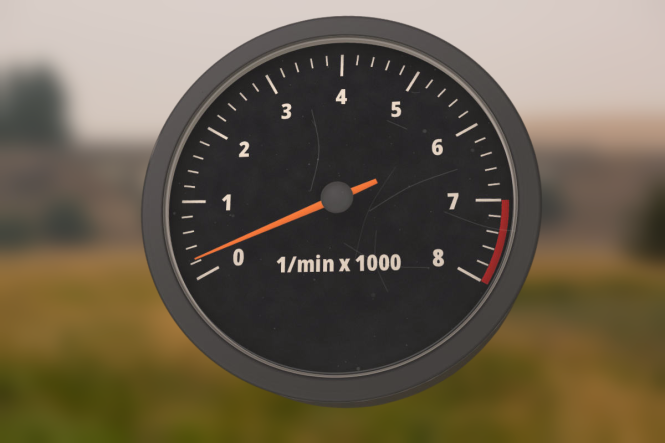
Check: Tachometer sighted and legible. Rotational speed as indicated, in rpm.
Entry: 200 rpm
